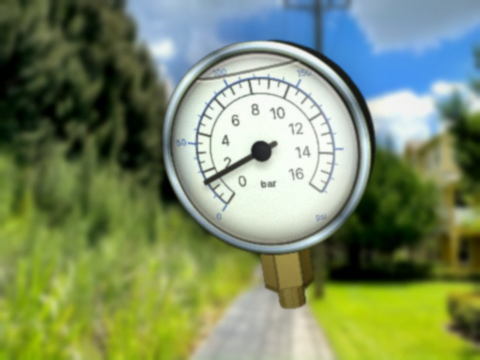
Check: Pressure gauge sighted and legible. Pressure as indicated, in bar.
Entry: 1.5 bar
